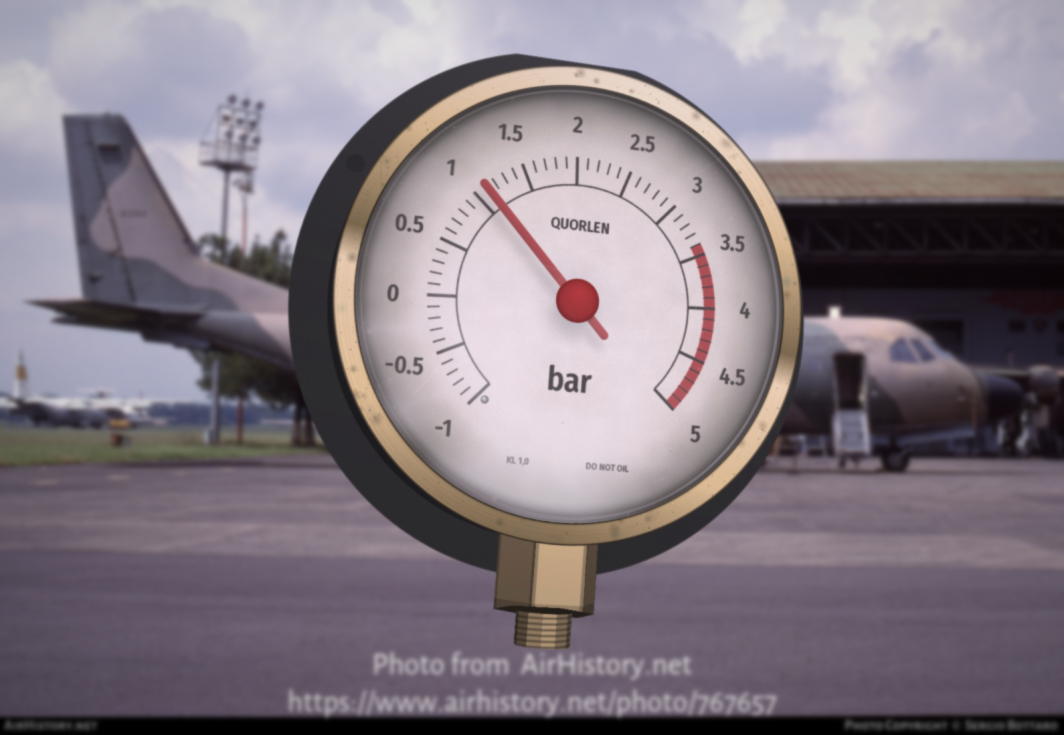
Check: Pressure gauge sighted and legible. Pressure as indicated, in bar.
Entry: 1.1 bar
